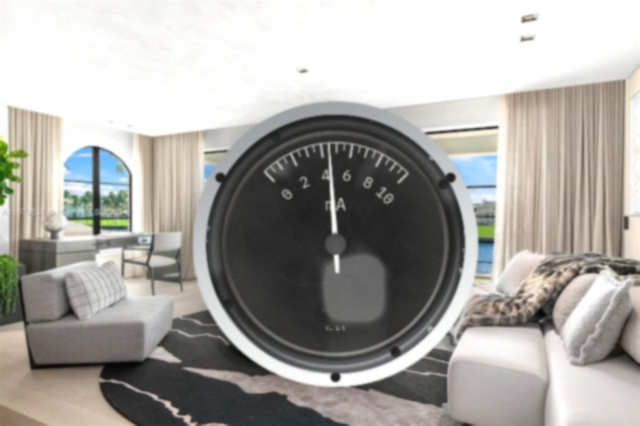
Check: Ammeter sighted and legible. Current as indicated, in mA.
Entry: 4.5 mA
